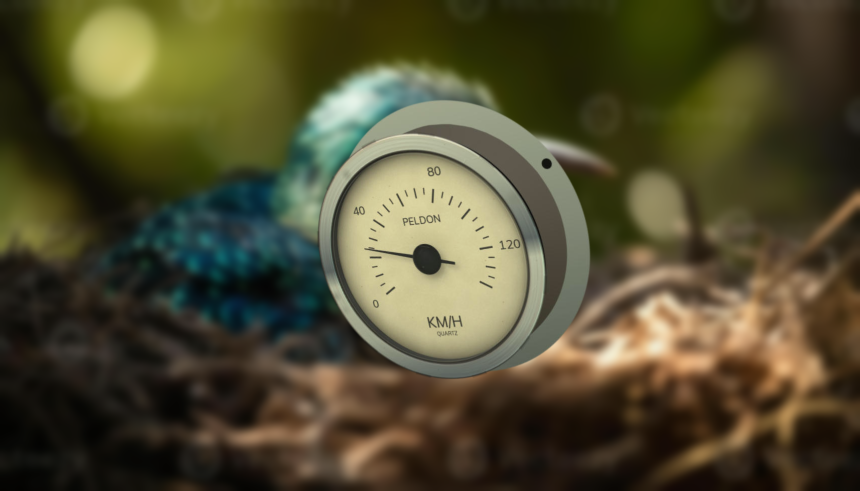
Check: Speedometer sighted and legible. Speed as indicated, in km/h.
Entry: 25 km/h
